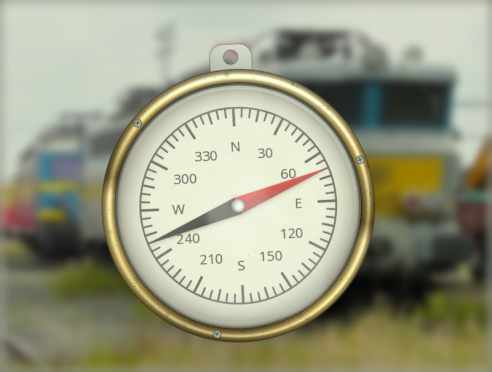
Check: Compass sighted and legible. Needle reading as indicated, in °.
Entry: 70 °
